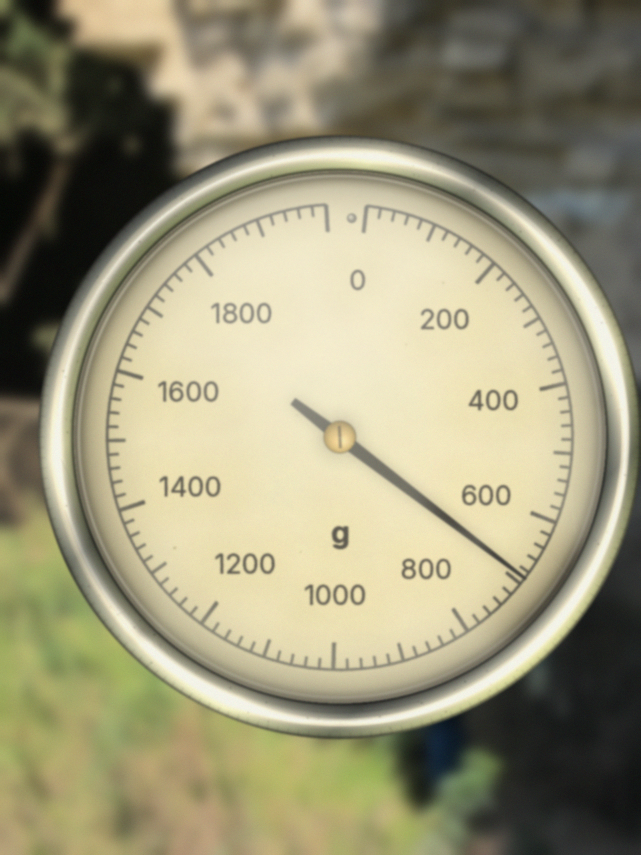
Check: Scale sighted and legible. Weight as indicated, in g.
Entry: 690 g
